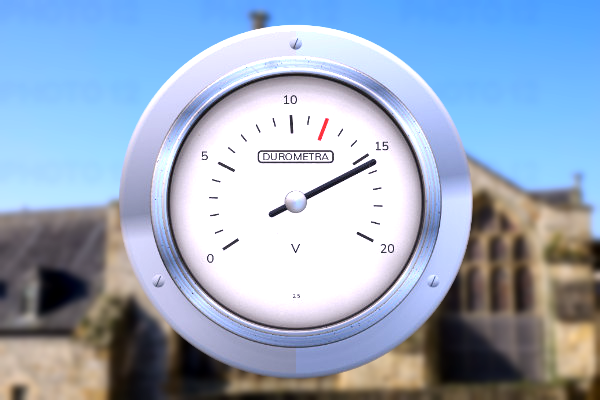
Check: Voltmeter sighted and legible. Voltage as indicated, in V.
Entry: 15.5 V
